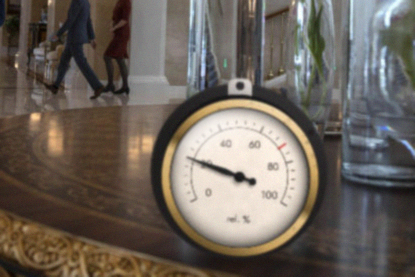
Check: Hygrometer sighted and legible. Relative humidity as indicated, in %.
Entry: 20 %
